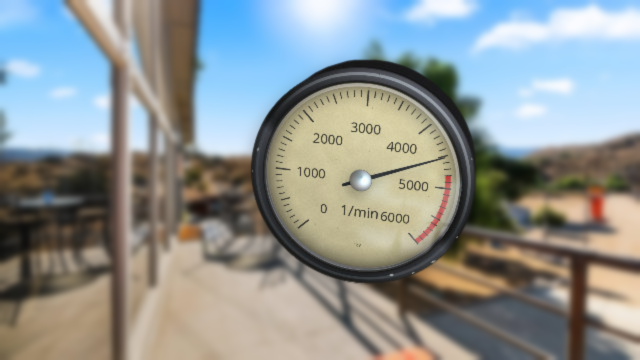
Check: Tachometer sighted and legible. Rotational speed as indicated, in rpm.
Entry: 4500 rpm
